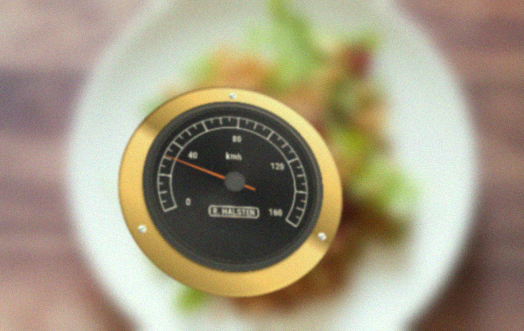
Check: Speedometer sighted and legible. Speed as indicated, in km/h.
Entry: 30 km/h
